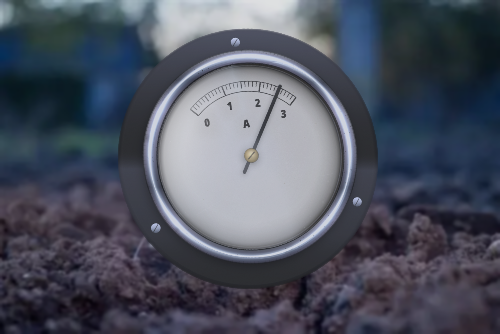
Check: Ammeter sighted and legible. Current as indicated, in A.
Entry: 2.5 A
